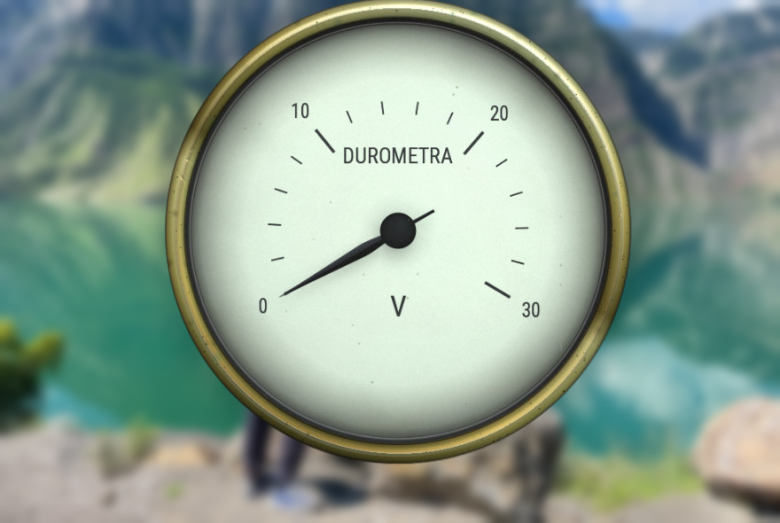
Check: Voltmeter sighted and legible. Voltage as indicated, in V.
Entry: 0 V
